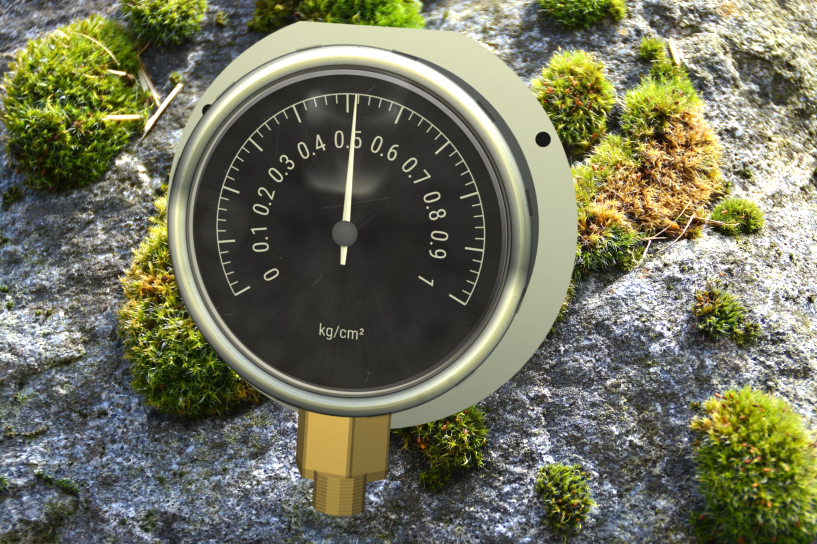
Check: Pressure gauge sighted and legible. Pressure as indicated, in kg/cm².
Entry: 0.52 kg/cm²
